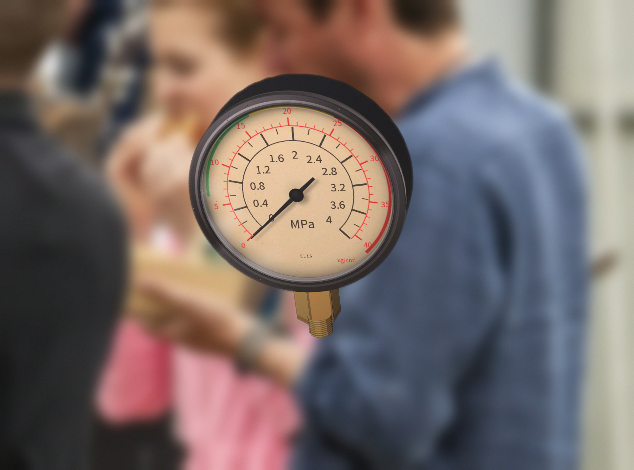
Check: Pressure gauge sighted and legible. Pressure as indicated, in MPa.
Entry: 0 MPa
